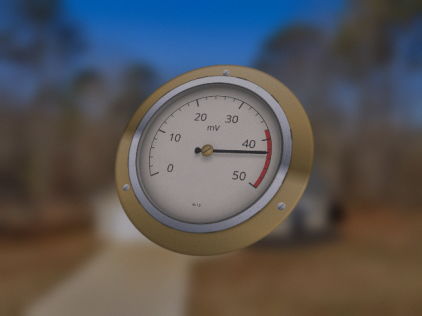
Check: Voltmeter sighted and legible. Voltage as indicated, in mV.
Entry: 43 mV
